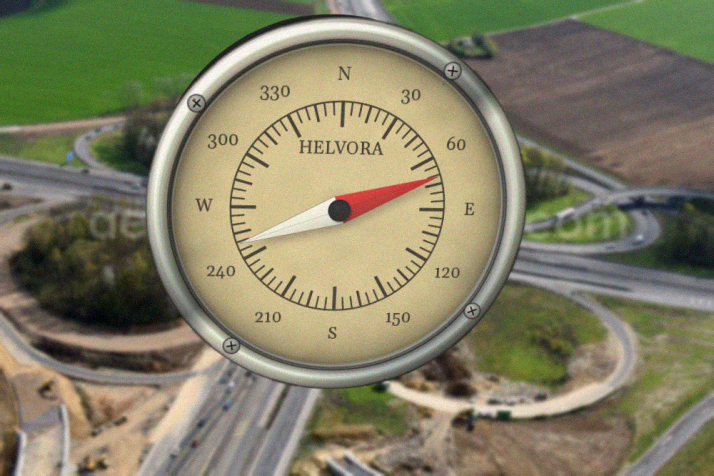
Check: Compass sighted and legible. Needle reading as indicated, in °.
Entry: 70 °
